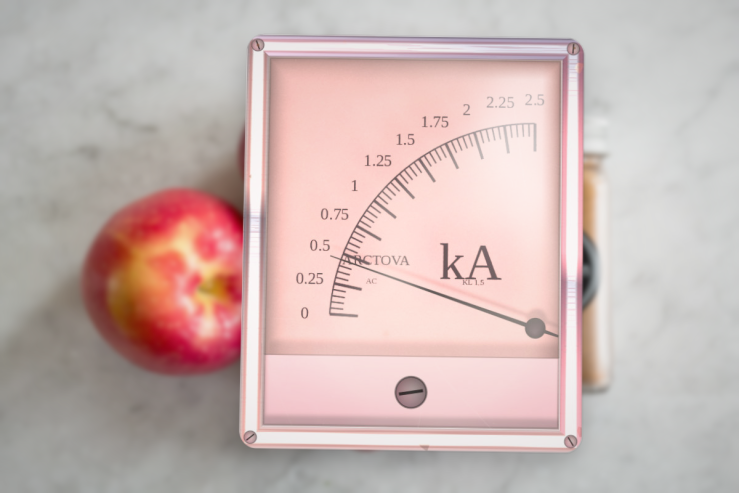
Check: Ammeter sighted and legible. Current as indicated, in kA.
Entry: 0.45 kA
